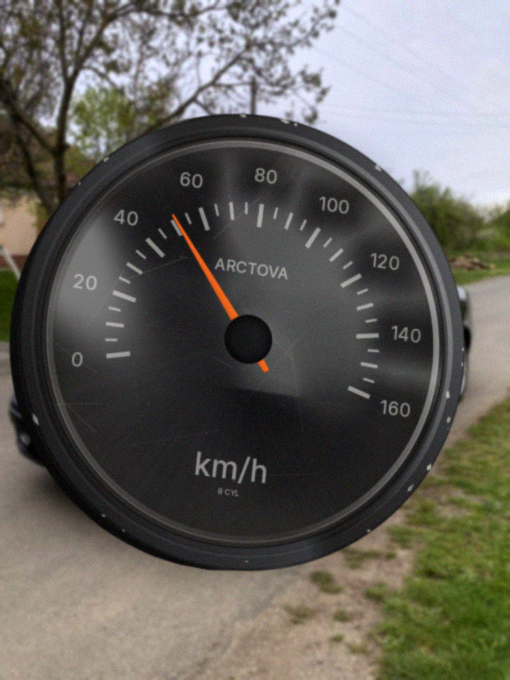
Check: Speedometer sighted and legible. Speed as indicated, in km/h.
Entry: 50 km/h
